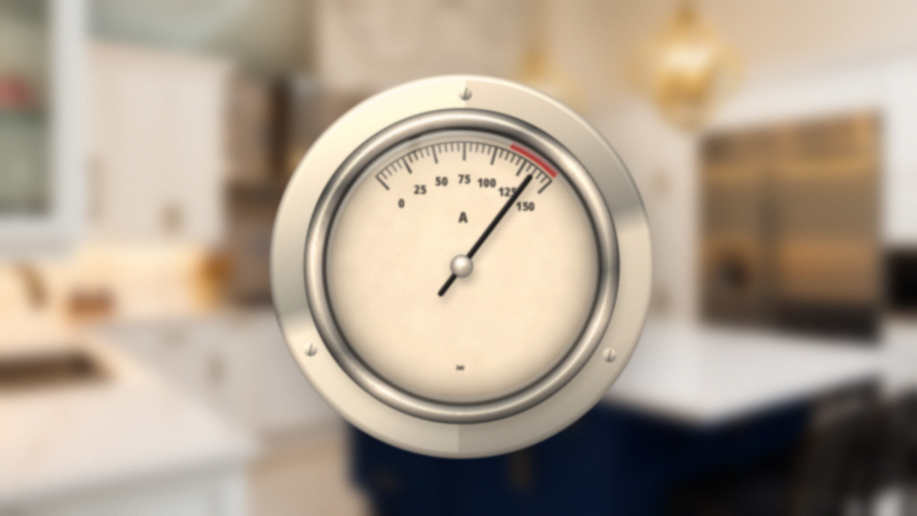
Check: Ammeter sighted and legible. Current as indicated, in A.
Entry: 135 A
